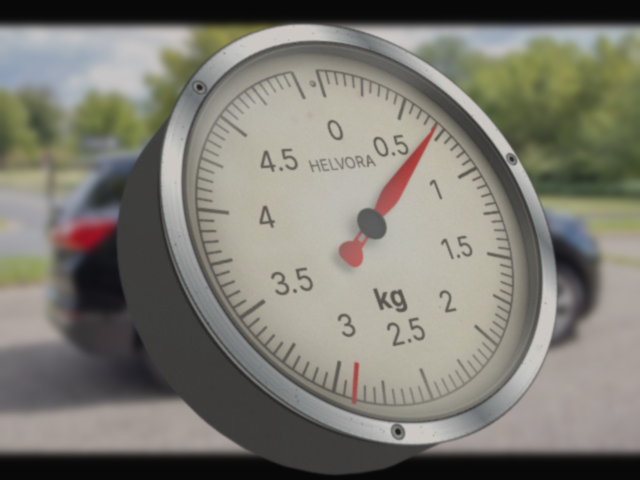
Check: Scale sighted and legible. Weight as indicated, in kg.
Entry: 0.7 kg
